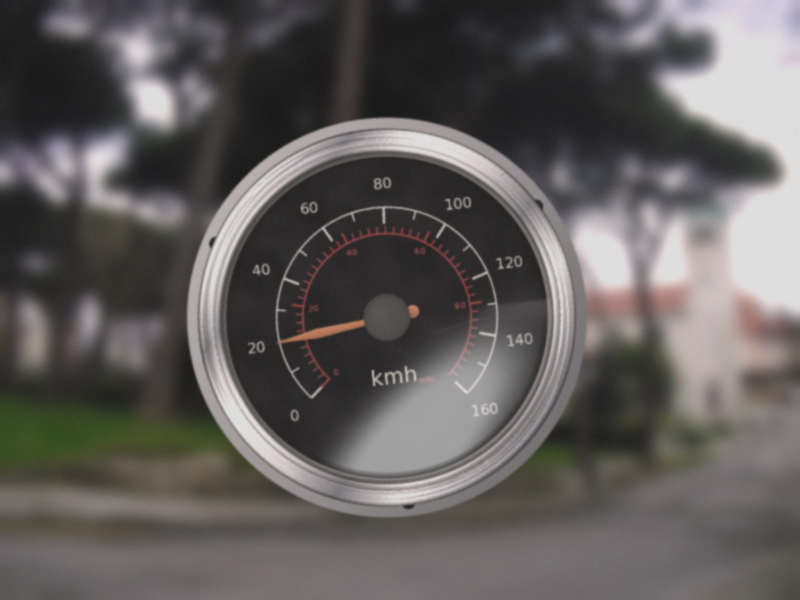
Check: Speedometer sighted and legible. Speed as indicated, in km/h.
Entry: 20 km/h
